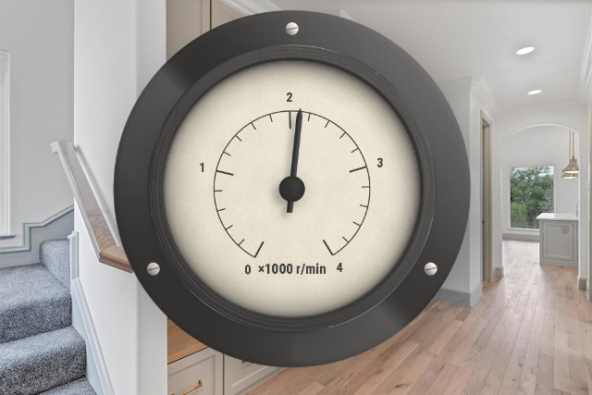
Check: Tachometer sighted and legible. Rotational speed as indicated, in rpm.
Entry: 2100 rpm
